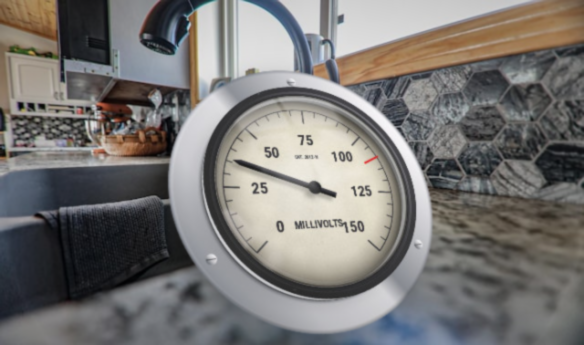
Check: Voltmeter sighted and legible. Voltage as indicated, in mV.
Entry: 35 mV
